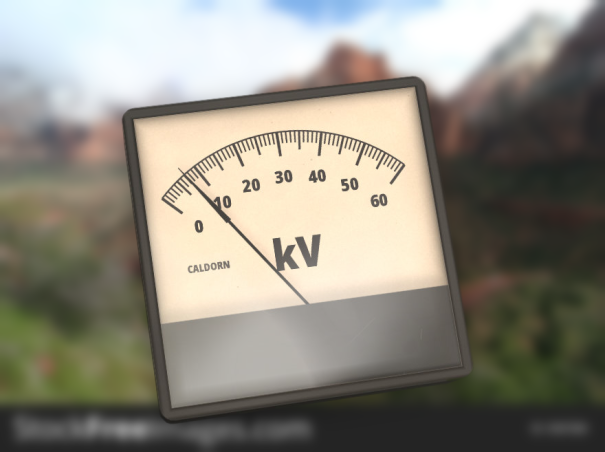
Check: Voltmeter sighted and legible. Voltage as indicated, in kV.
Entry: 7 kV
